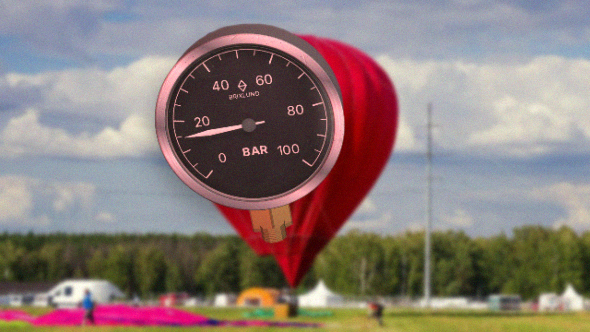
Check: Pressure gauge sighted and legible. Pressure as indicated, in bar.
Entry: 15 bar
